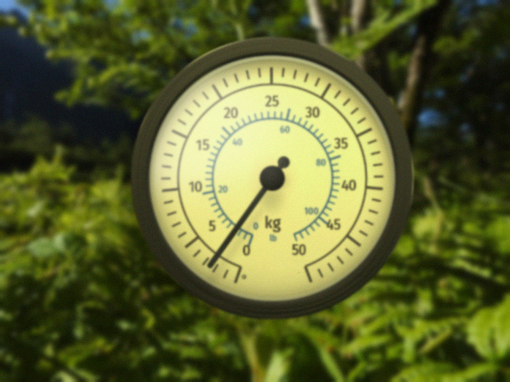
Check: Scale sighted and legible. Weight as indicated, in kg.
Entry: 2.5 kg
